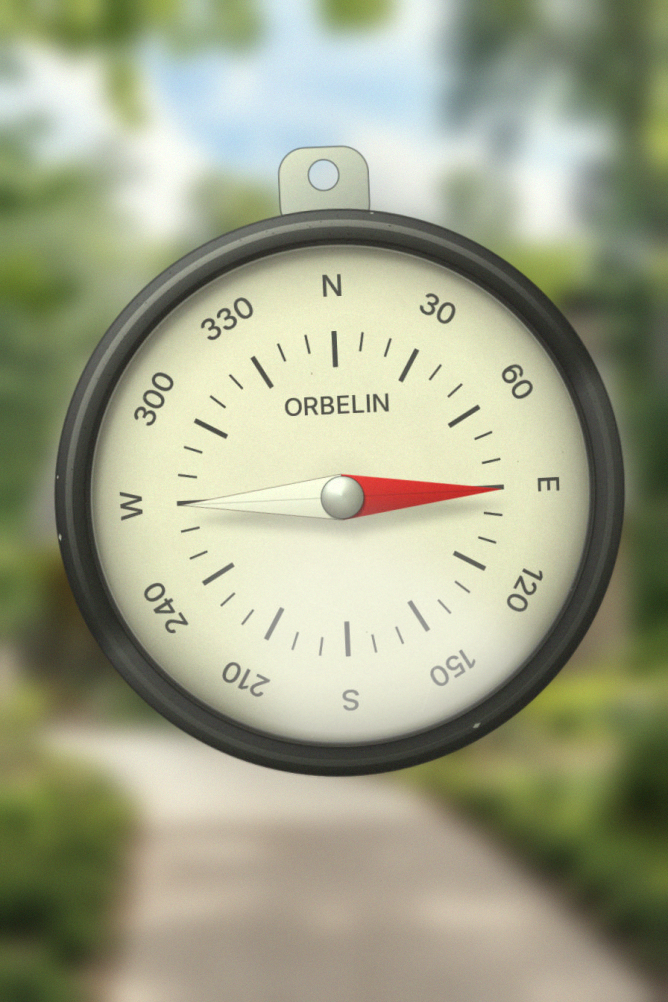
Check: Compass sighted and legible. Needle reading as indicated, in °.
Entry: 90 °
